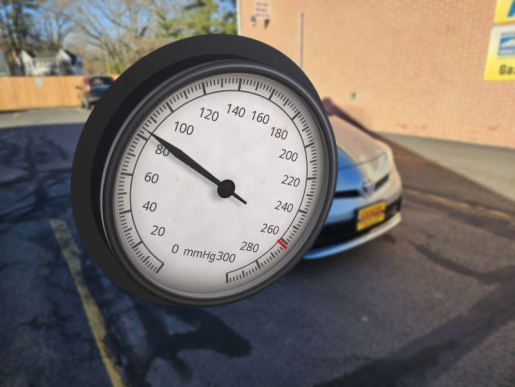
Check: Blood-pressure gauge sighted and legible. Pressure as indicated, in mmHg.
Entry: 84 mmHg
